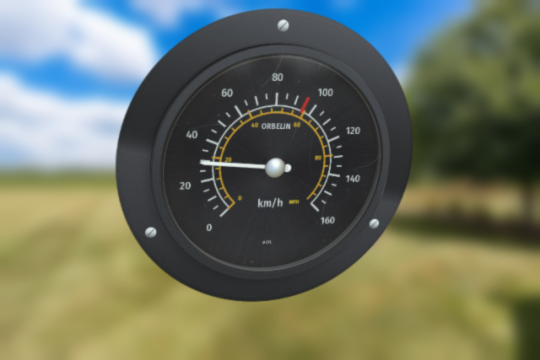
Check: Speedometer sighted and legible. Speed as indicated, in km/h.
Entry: 30 km/h
